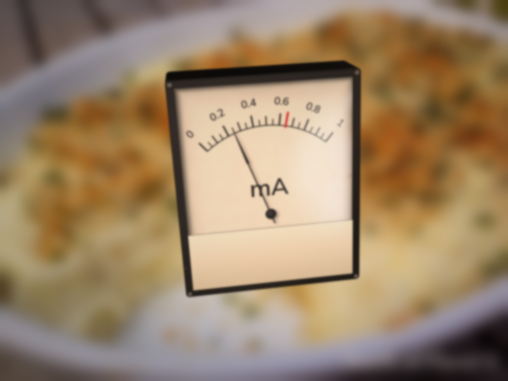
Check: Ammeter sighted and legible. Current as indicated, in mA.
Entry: 0.25 mA
